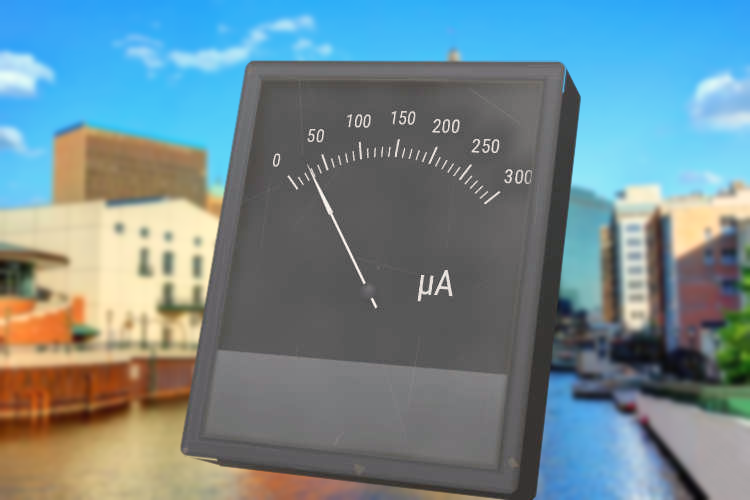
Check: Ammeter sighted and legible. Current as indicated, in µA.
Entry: 30 µA
